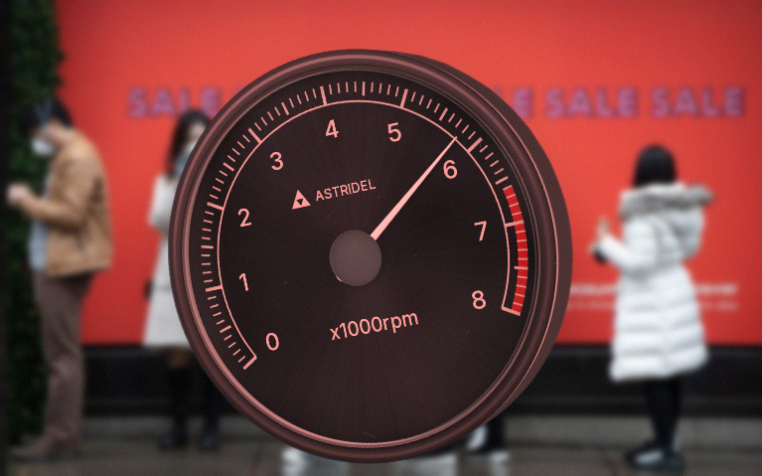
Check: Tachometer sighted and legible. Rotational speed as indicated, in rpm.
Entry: 5800 rpm
